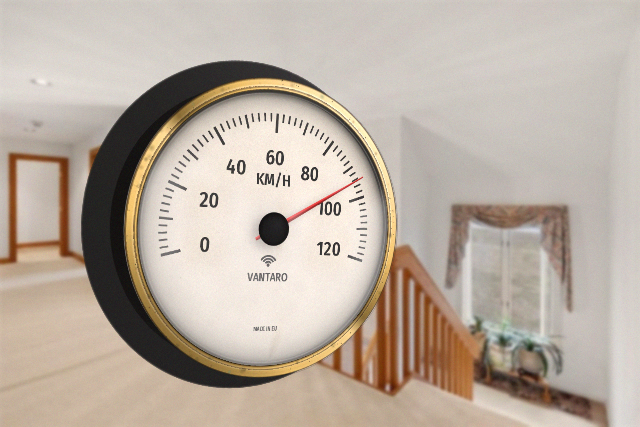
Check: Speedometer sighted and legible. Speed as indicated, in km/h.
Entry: 94 km/h
